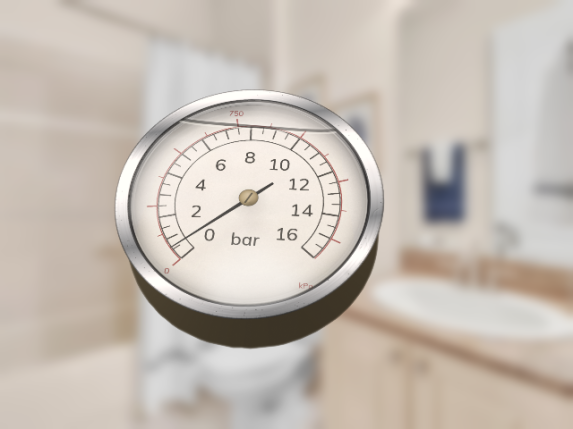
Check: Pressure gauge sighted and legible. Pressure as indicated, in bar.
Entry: 0.5 bar
